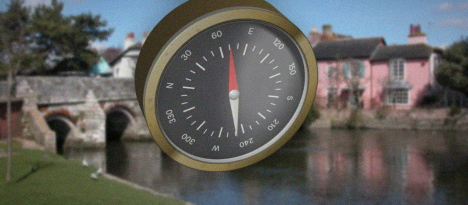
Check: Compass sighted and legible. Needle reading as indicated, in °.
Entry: 70 °
